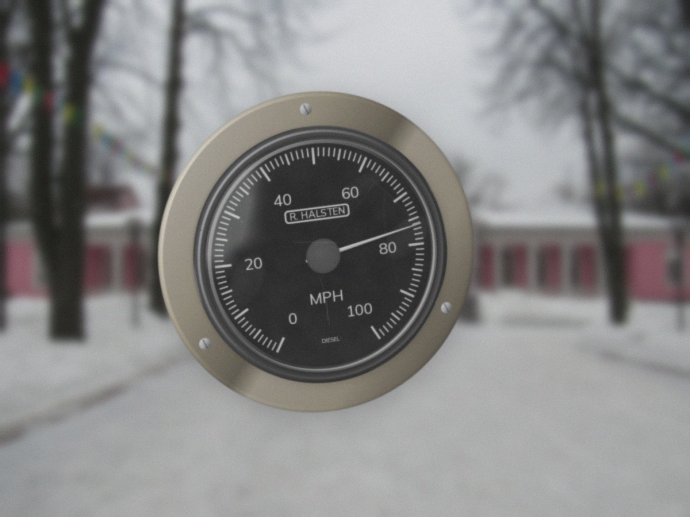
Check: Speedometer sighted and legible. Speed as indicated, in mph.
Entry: 76 mph
